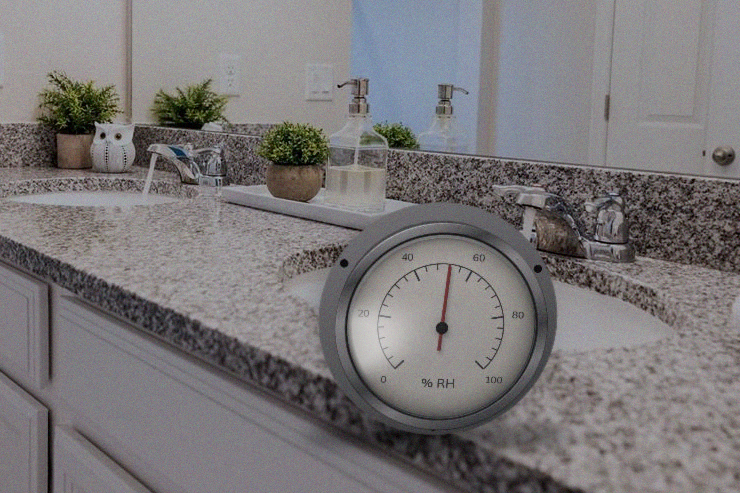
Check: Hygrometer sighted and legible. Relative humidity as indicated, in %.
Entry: 52 %
